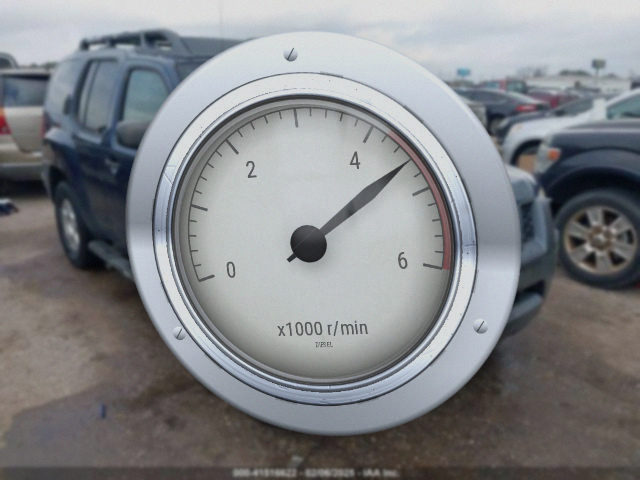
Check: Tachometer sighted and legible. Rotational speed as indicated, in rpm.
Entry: 4600 rpm
